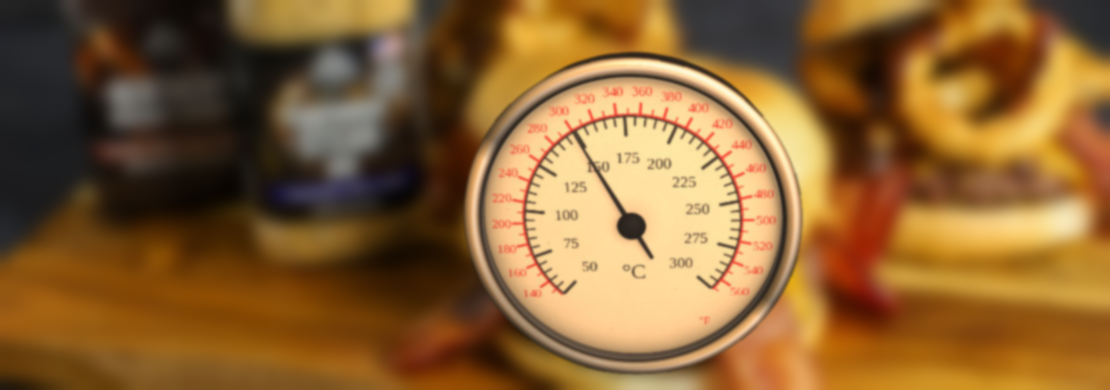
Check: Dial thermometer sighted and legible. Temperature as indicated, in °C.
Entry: 150 °C
